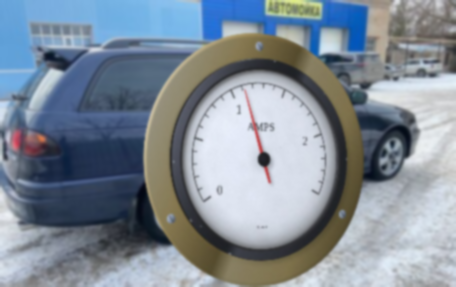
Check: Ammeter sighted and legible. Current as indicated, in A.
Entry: 1.1 A
